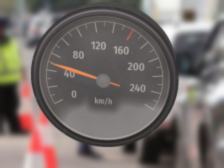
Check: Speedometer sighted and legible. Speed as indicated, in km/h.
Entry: 50 km/h
